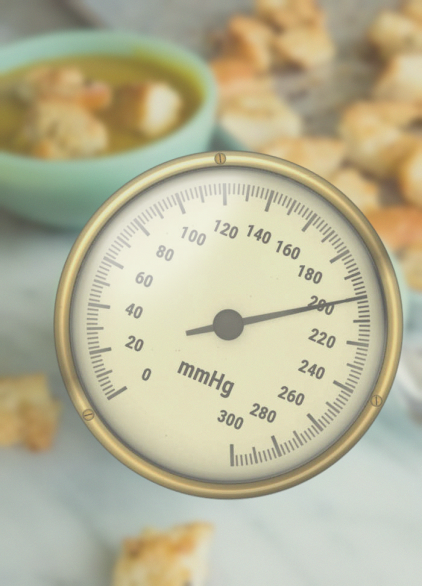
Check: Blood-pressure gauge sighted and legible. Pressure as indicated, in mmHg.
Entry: 200 mmHg
